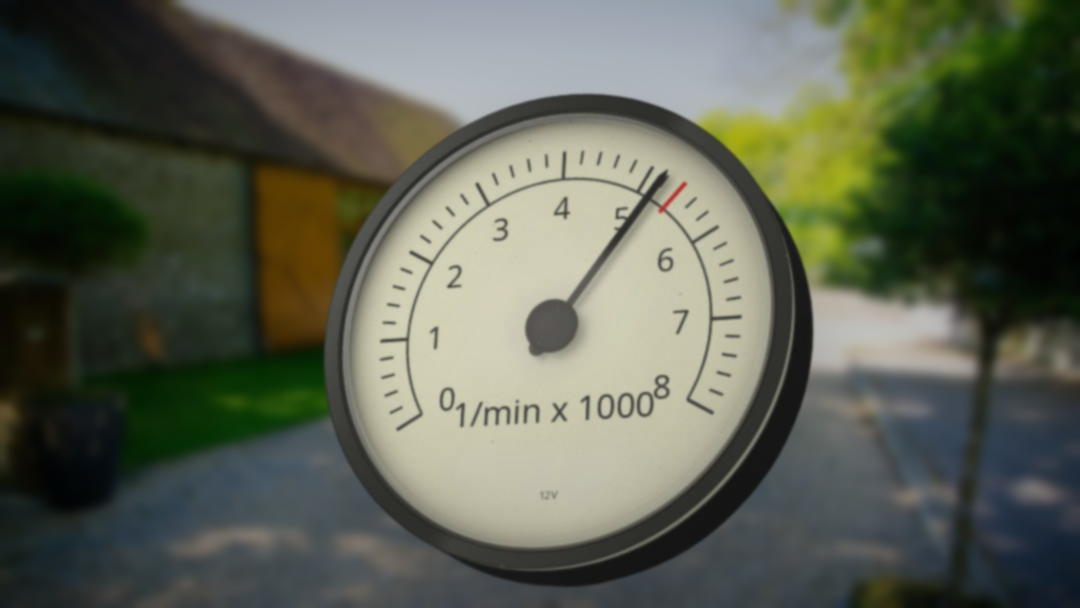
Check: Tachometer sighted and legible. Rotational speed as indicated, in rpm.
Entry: 5200 rpm
